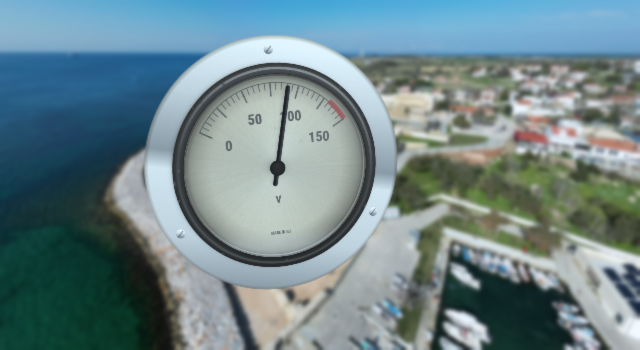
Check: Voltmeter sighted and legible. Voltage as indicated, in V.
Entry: 90 V
